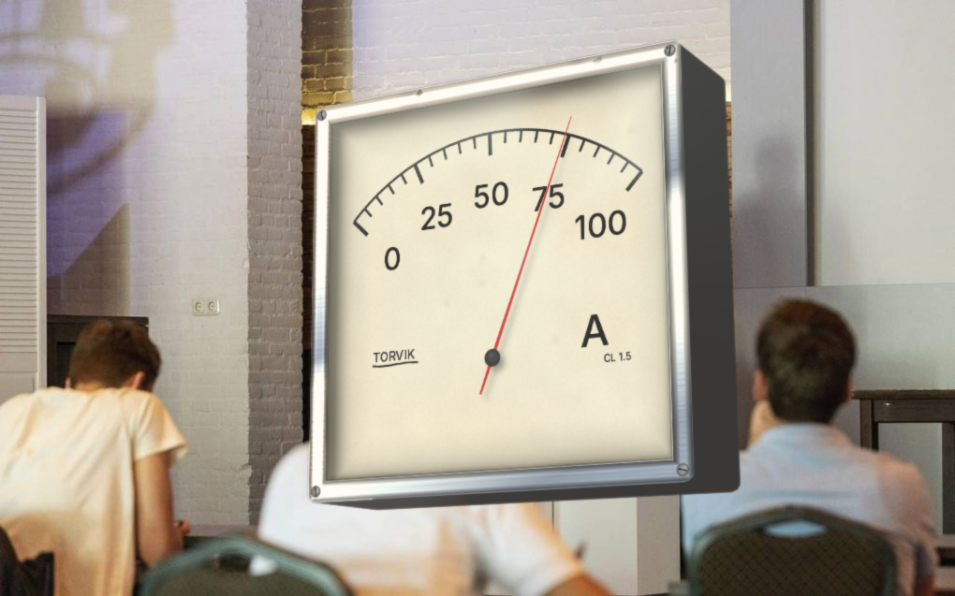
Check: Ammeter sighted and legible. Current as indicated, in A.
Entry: 75 A
